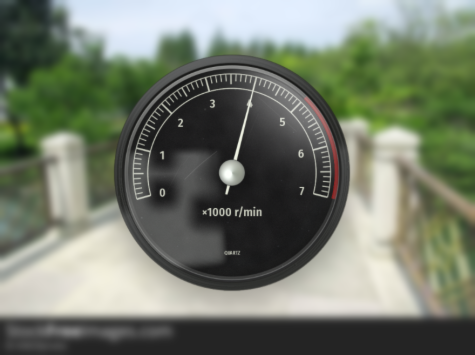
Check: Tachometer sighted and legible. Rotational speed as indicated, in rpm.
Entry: 4000 rpm
